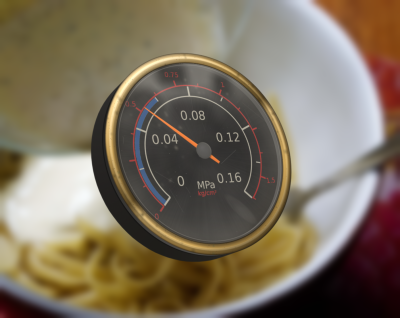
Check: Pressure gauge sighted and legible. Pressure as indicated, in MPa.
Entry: 0.05 MPa
